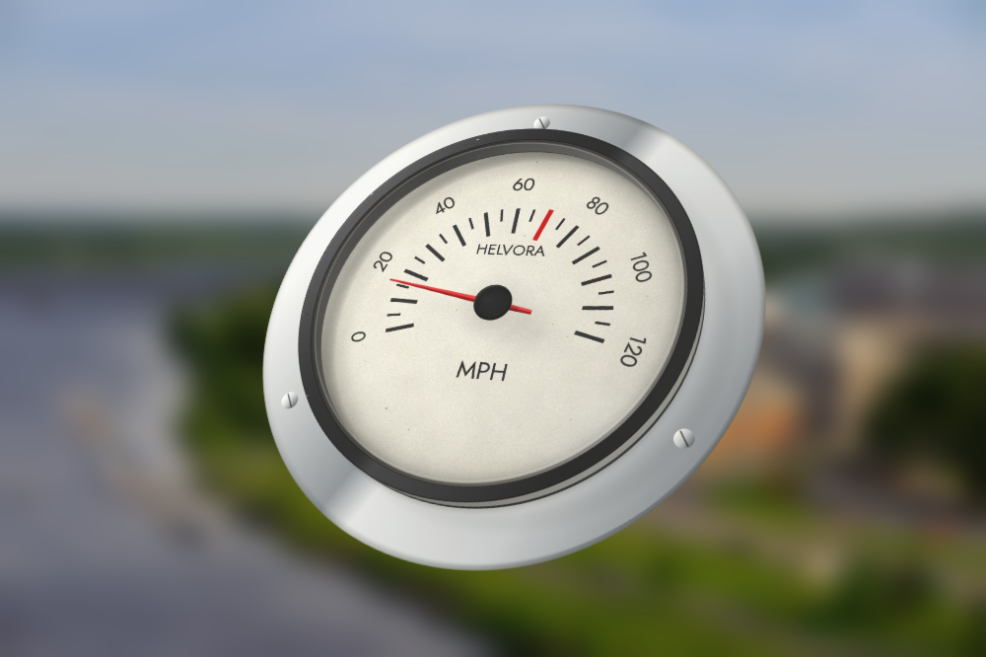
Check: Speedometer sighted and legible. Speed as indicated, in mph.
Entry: 15 mph
